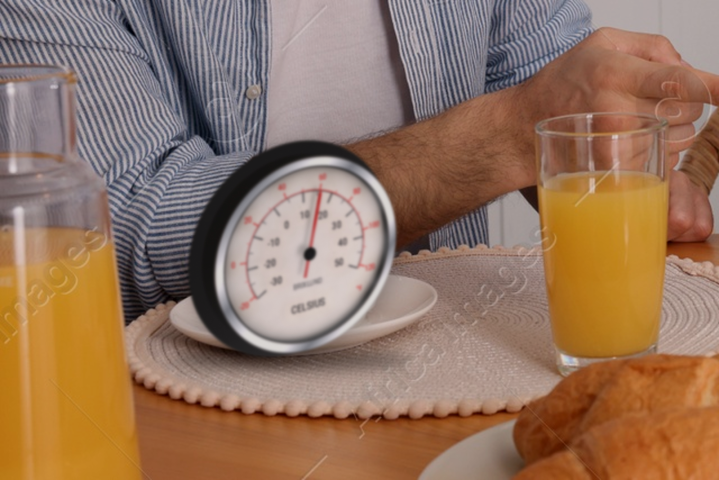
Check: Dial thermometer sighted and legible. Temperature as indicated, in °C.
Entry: 15 °C
